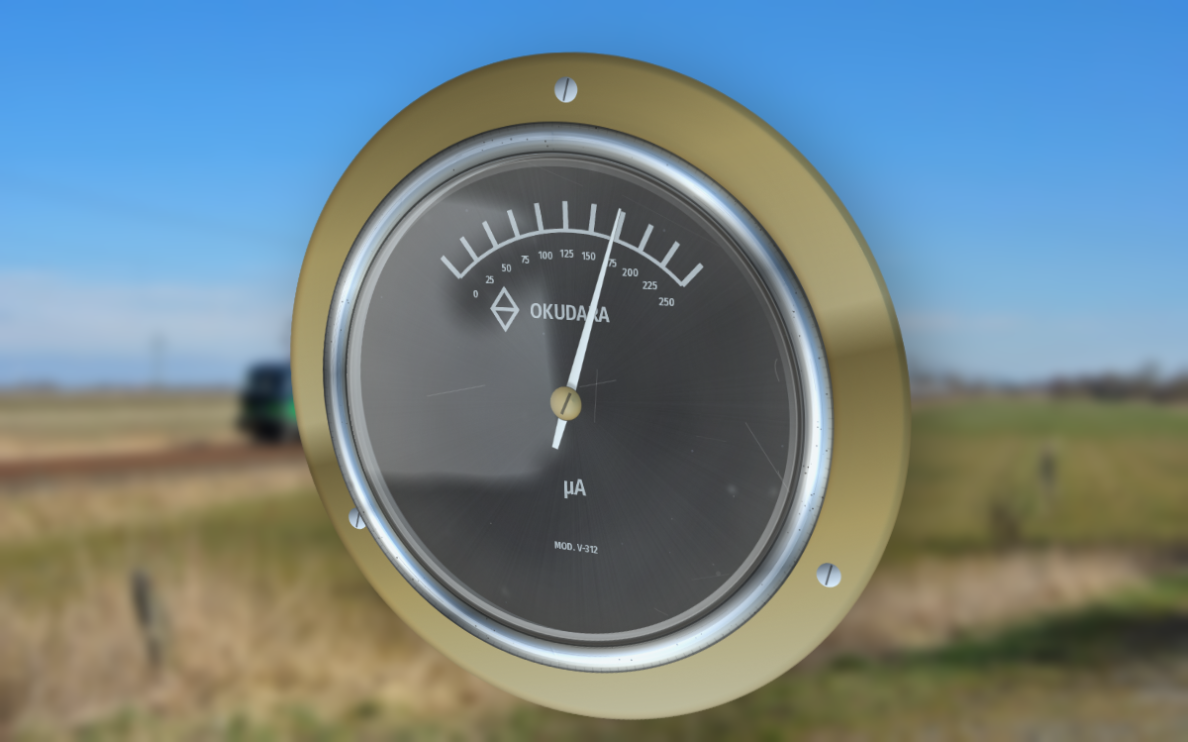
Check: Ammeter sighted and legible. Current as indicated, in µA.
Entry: 175 µA
